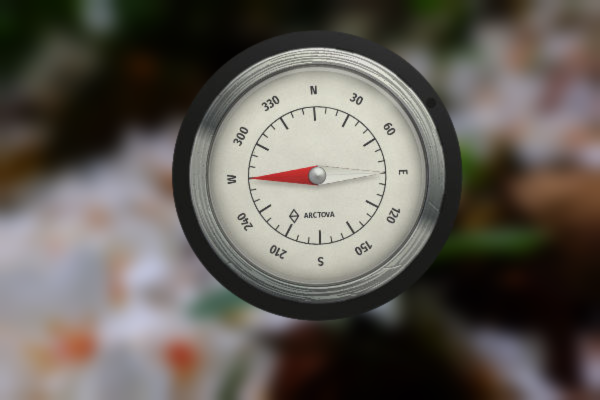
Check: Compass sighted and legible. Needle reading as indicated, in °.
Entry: 270 °
